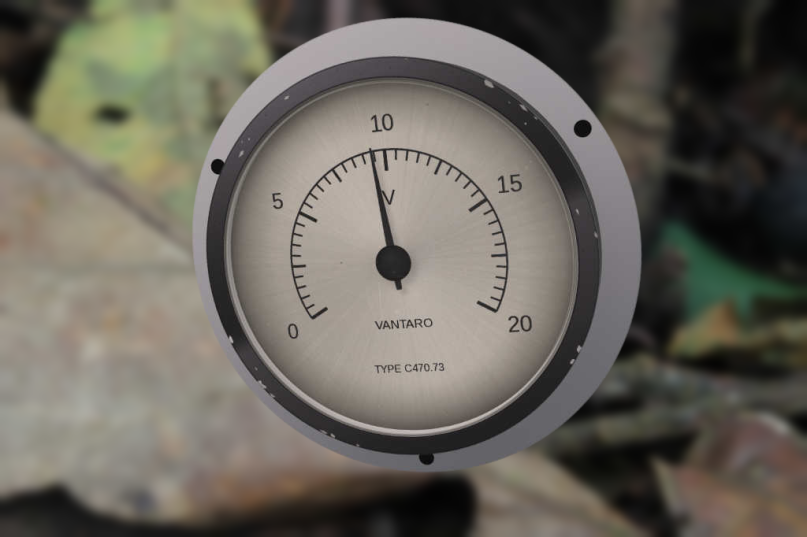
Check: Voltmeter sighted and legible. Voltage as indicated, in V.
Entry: 9.5 V
